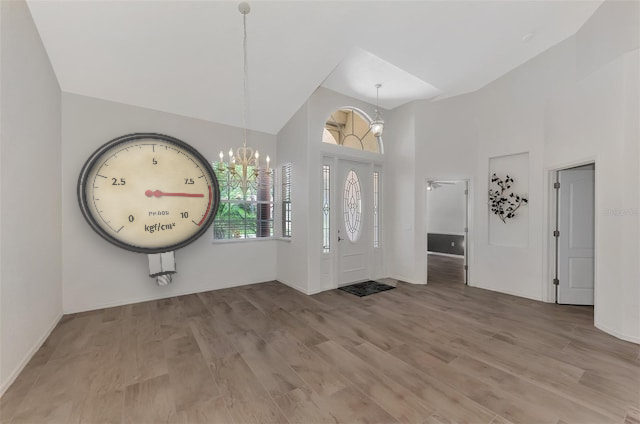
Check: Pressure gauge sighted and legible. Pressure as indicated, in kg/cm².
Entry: 8.5 kg/cm²
